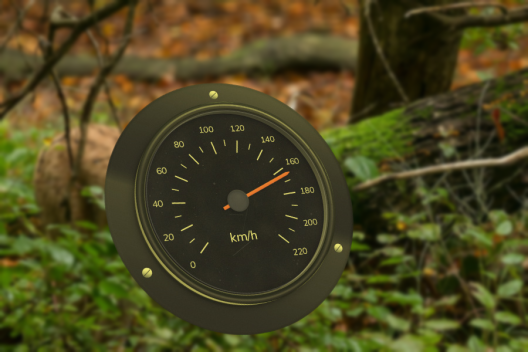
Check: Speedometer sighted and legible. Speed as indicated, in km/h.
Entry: 165 km/h
